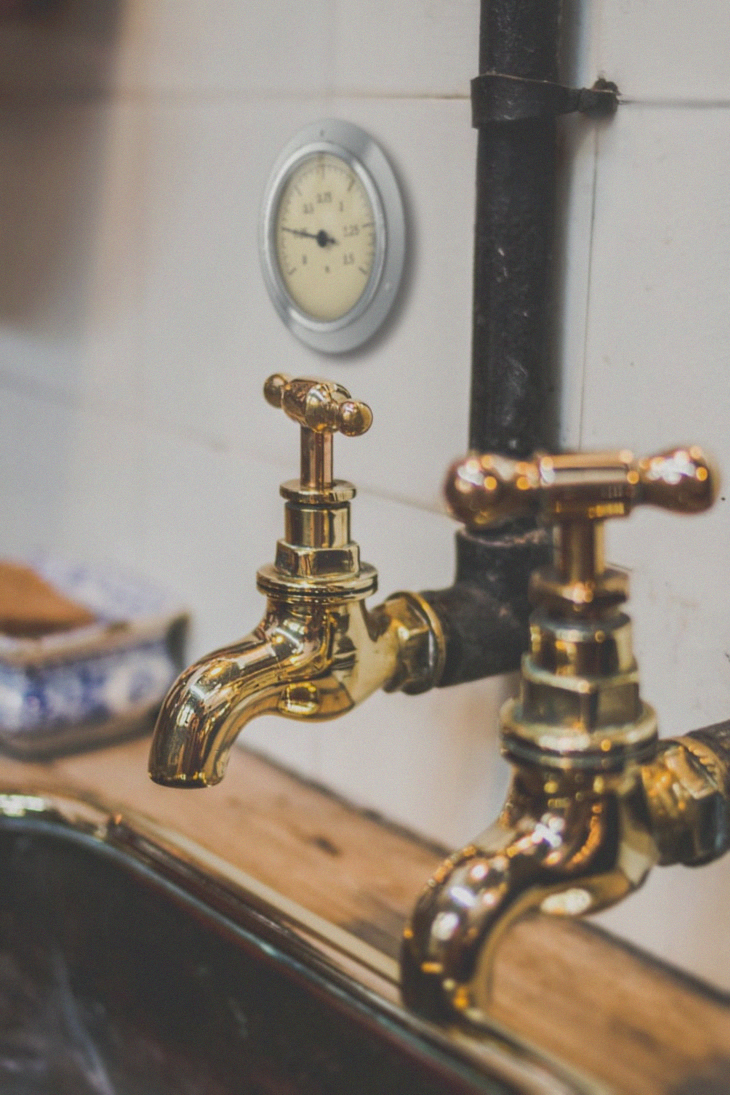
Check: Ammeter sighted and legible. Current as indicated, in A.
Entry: 0.25 A
